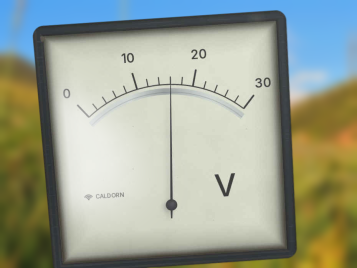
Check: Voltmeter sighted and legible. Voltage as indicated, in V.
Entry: 16 V
